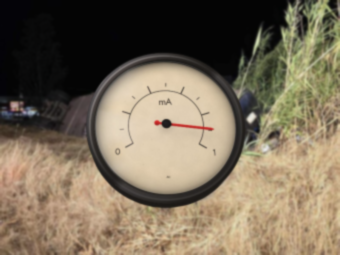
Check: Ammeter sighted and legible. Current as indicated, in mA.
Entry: 0.9 mA
